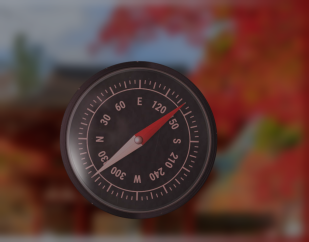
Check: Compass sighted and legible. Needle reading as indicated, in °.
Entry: 140 °
